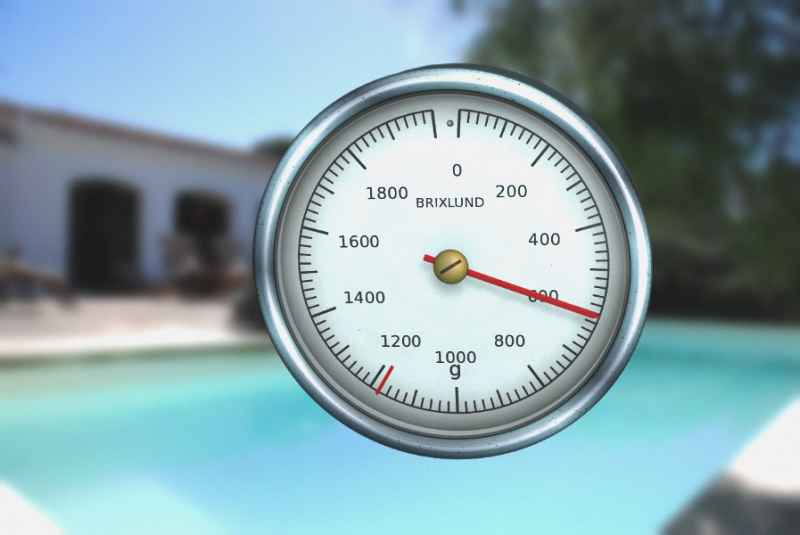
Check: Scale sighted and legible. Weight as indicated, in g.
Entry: 600 g
